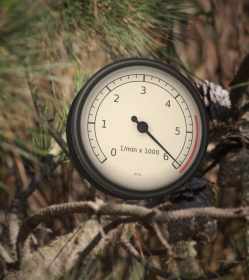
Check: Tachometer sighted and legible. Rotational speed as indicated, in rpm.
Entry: 5900 rpm
